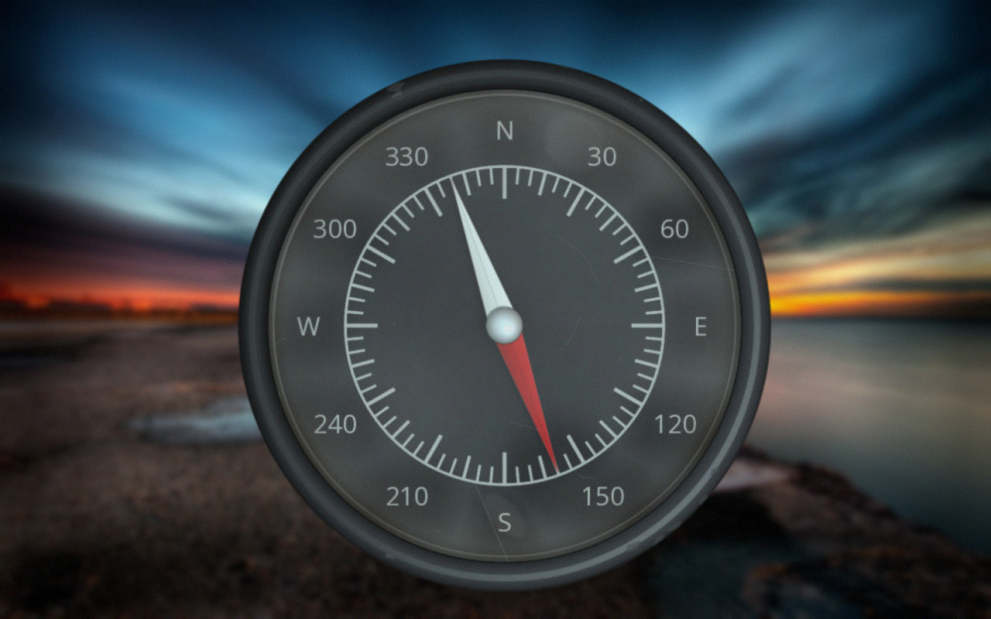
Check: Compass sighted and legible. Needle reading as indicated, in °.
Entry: 160 °
